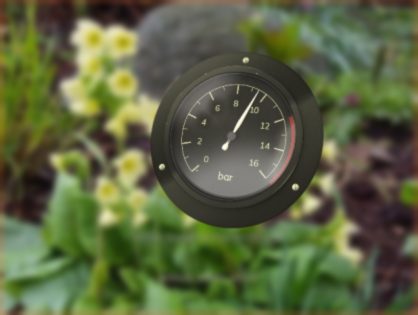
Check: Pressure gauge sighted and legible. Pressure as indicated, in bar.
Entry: 9.5 bar
